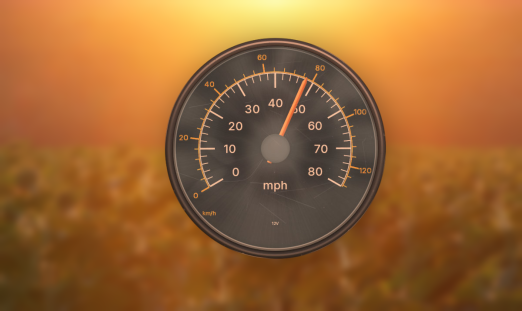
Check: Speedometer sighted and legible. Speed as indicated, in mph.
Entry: 48 mph
